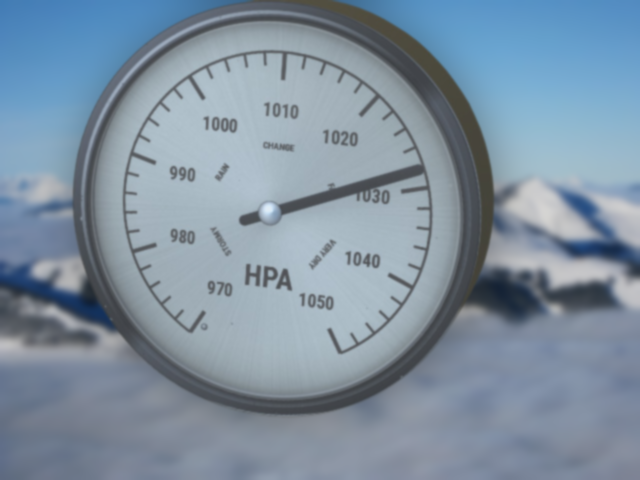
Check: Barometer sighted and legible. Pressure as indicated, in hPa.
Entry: 1028 hPa
